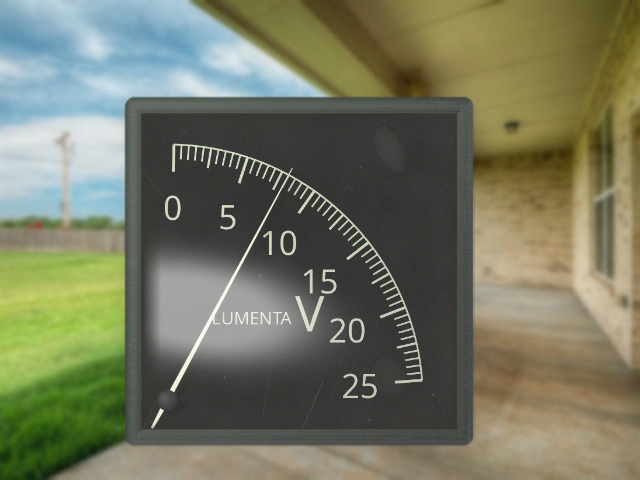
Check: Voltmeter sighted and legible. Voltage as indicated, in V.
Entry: 8 V
